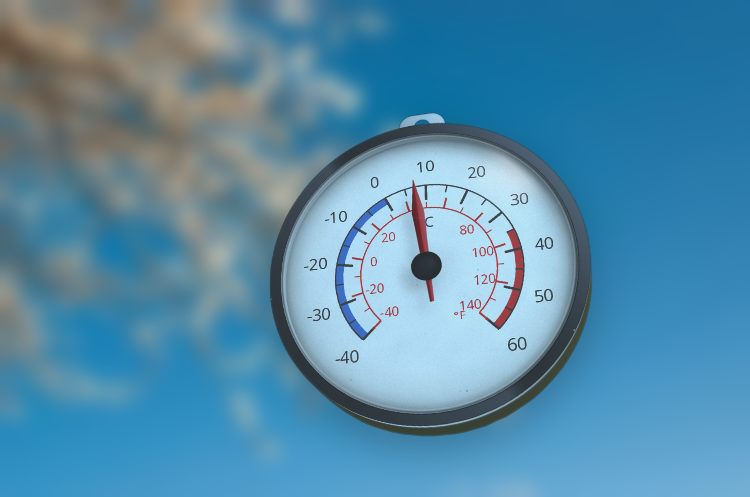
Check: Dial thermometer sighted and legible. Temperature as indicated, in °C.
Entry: 7.5 °C
